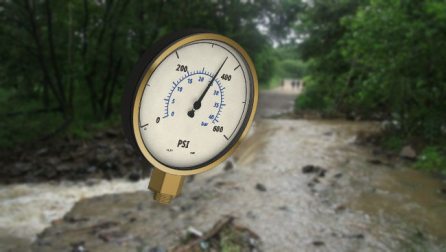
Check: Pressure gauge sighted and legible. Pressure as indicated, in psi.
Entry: 350 psi
